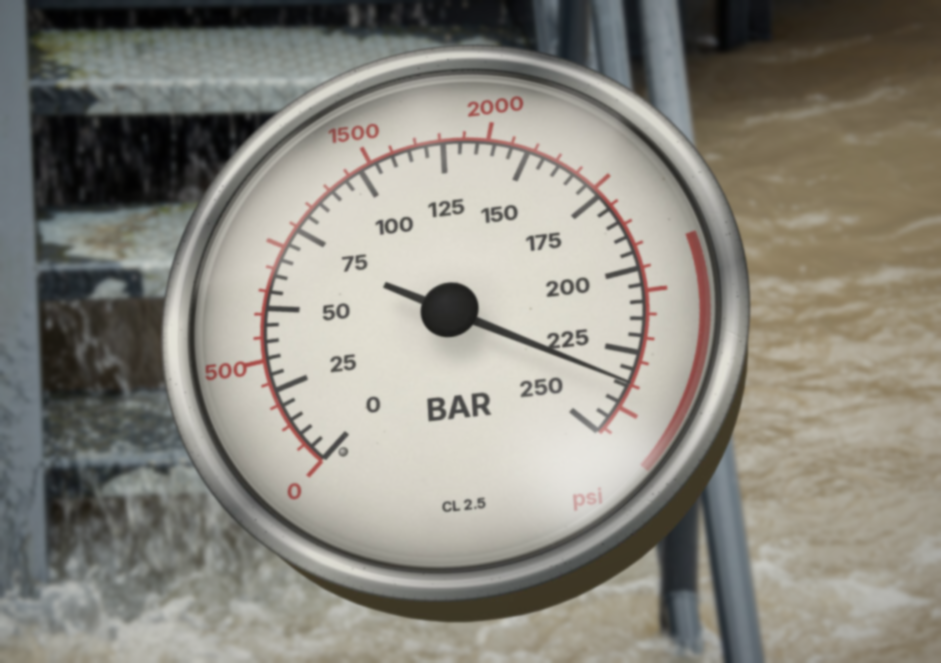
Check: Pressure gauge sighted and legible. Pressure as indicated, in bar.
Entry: 235 bar
